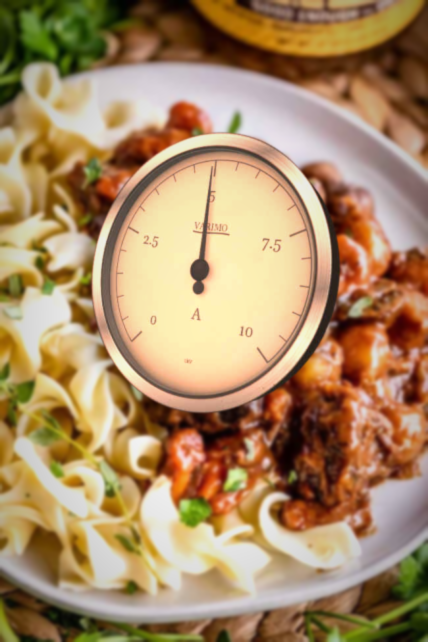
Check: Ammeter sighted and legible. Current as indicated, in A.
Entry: 5 A
